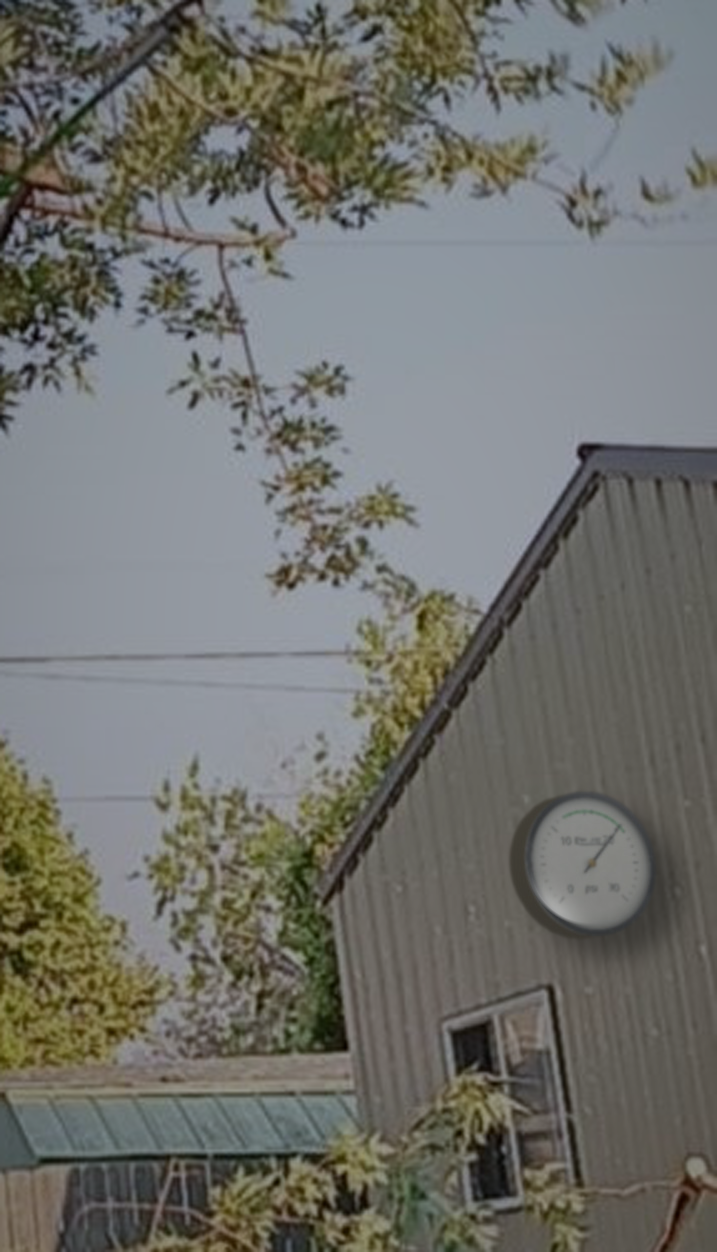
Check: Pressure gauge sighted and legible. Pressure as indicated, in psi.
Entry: 20 psi
